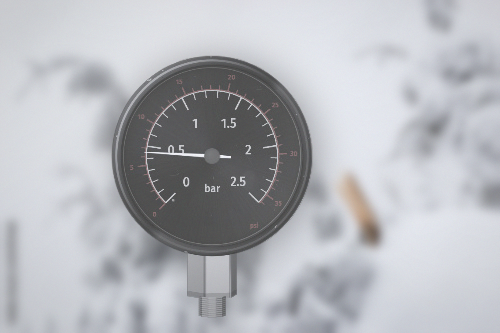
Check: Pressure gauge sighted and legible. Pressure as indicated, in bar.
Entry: 0.45 bar
